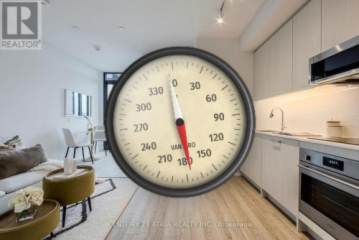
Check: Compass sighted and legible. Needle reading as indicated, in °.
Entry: 175 °
